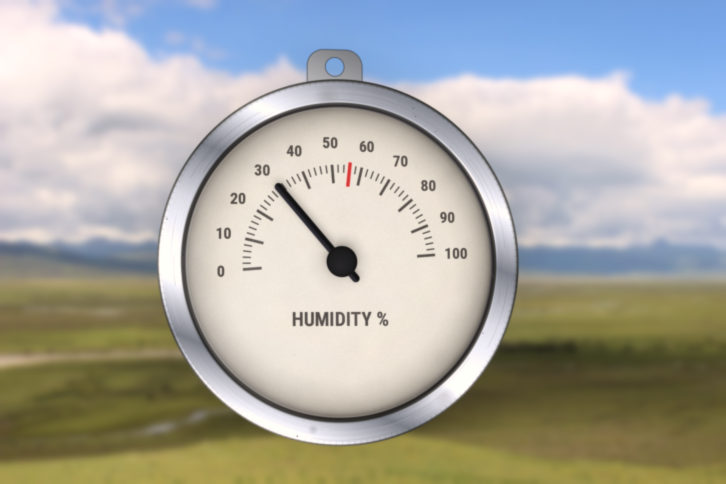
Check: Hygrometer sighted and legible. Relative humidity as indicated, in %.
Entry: 30 %
